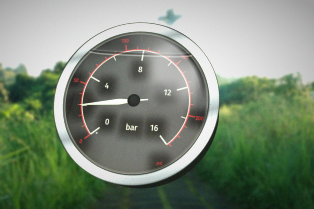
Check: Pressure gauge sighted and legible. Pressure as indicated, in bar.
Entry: 2 bar
